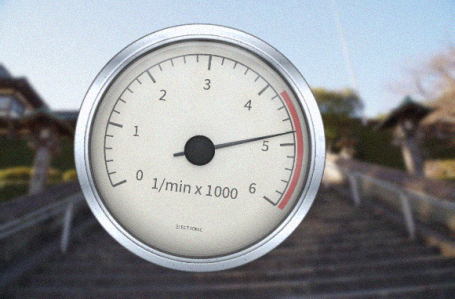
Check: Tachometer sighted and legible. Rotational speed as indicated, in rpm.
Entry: 4800 rpm
